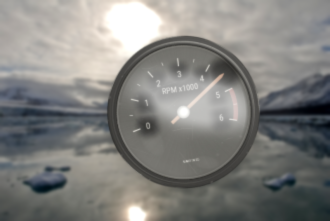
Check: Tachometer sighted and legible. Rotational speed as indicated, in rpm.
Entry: 4500 rpm
